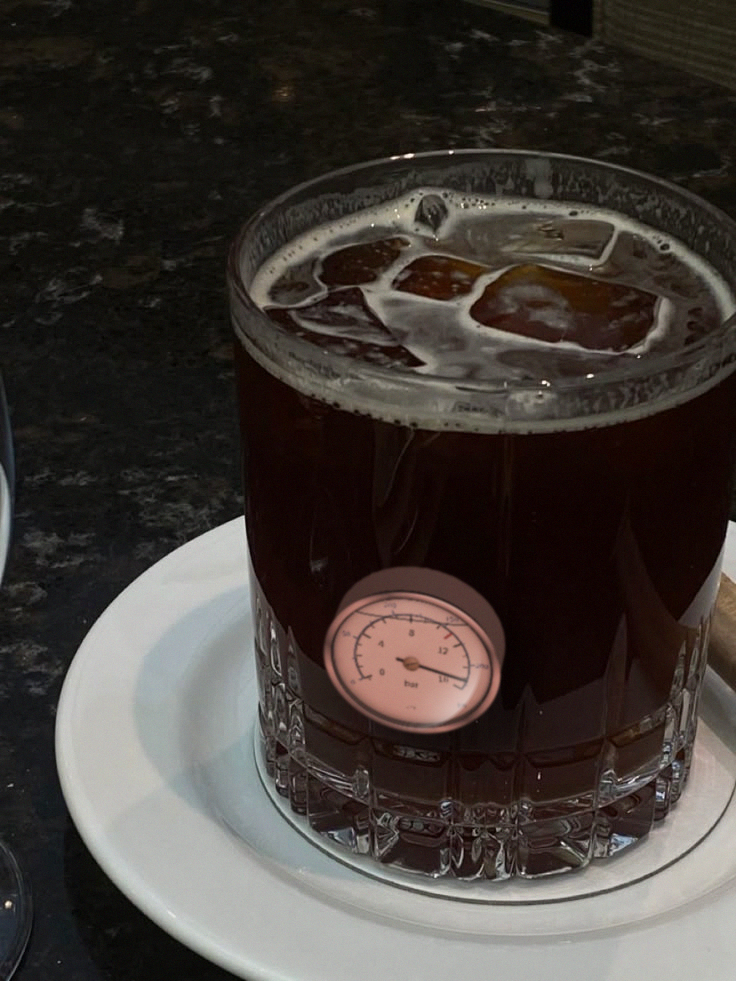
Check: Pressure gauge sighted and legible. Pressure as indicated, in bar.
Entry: 15 bar
